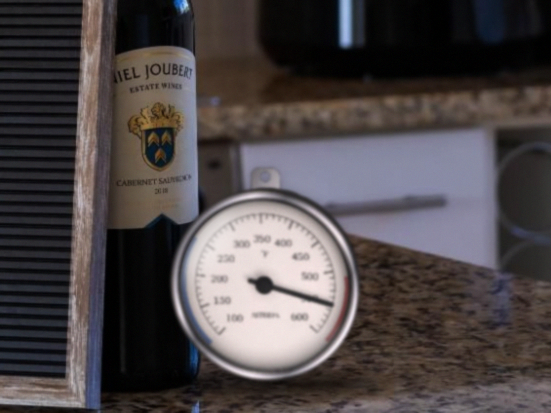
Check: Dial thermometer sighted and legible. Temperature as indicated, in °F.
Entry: 550 °F
